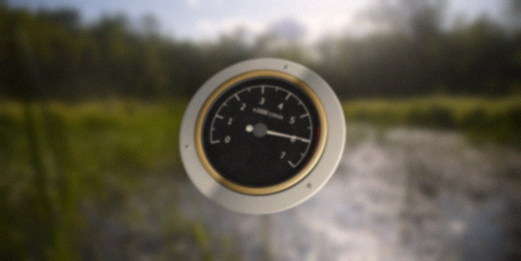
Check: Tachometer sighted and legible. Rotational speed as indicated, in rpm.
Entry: 6000 rpm
